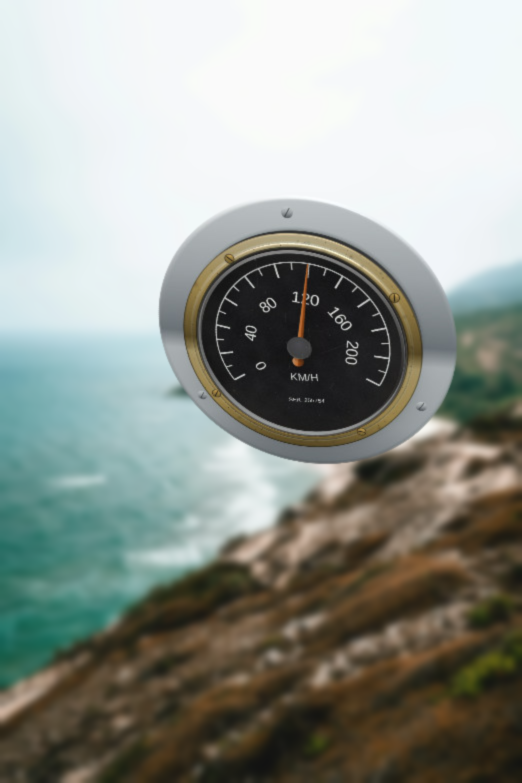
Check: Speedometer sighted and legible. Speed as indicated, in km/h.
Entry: 120 km/h
